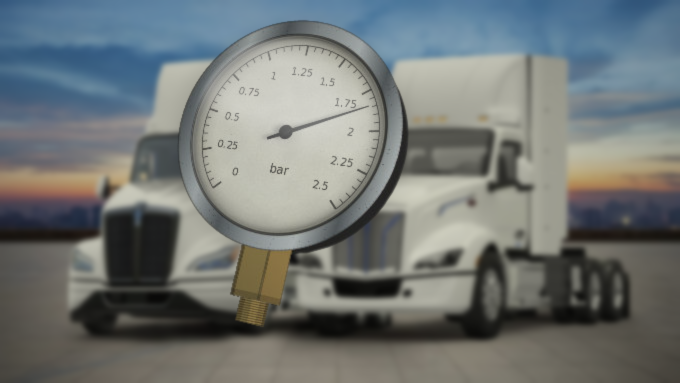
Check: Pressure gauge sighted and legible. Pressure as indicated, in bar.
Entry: 1.85 bar
